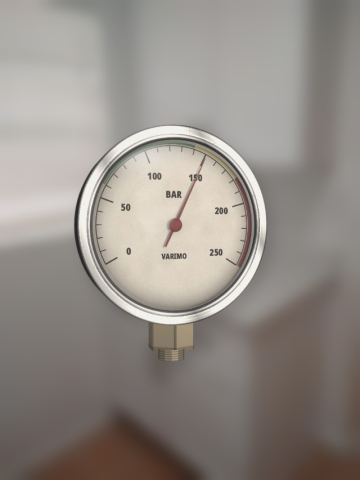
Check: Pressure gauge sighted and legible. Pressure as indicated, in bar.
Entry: 150 bar
